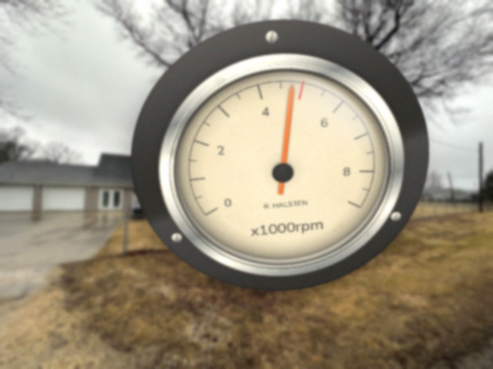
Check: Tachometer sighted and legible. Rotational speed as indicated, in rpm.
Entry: 4750 rpm
